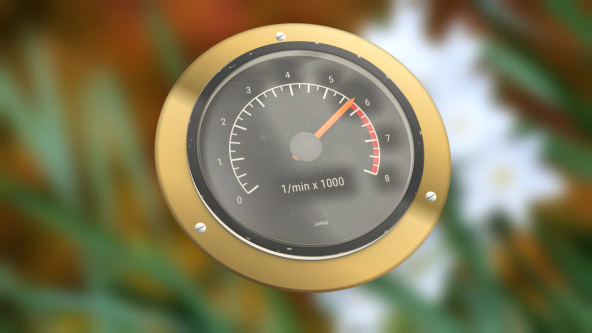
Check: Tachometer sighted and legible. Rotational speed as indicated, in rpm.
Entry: 5750 rpm
